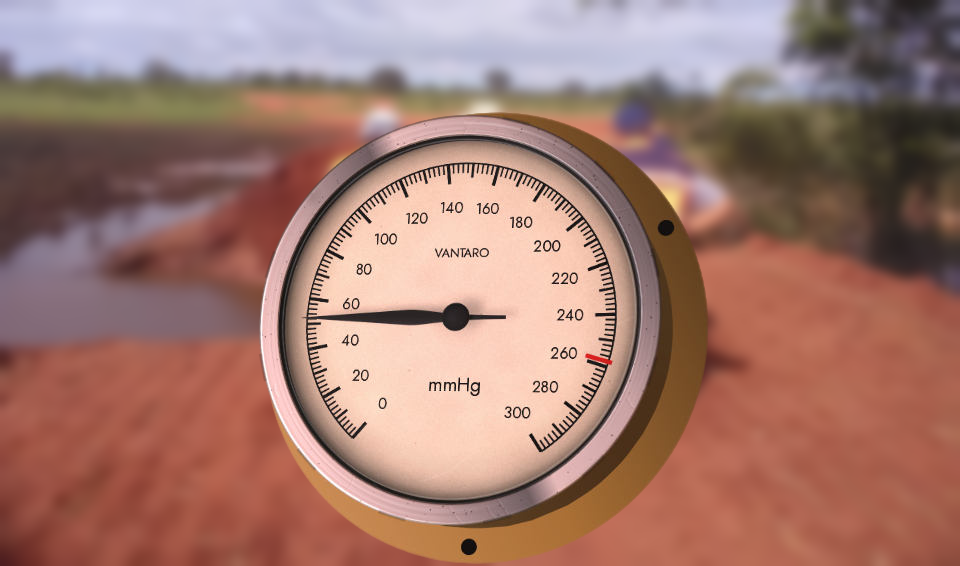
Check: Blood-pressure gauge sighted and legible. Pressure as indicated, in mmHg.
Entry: 52 mmHg
